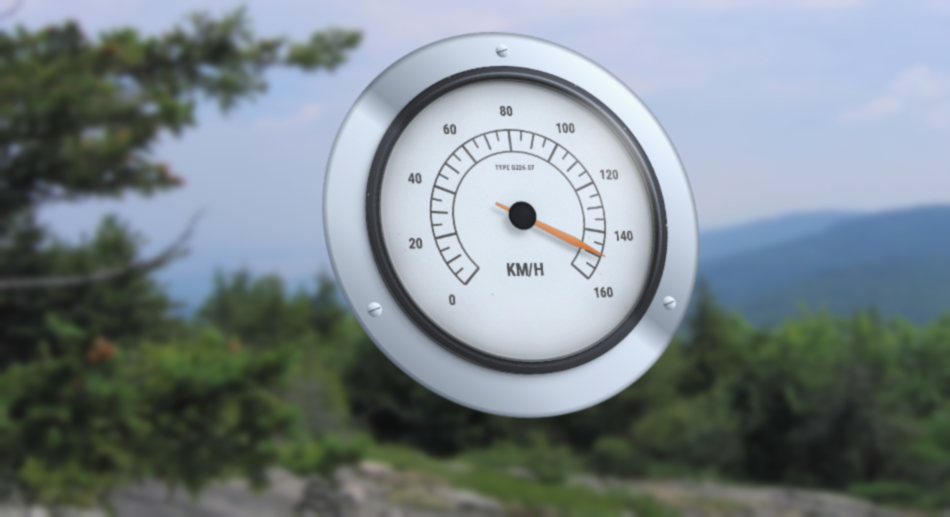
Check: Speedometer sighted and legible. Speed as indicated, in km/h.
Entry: 150 km/h
